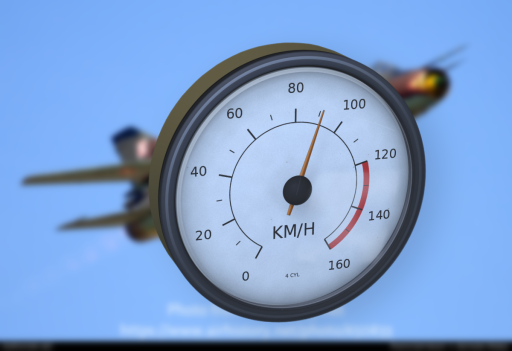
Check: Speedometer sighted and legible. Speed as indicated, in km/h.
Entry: 90 km/h
